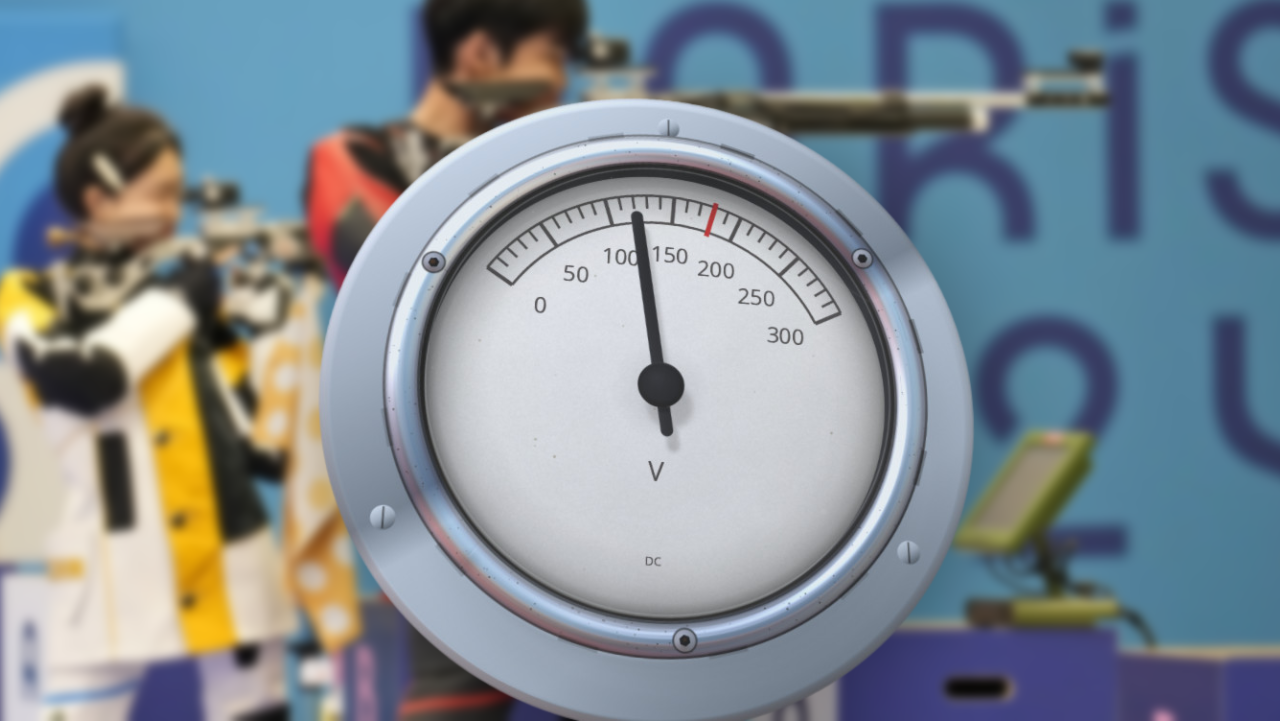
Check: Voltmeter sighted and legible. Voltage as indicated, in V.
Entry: 120 V
